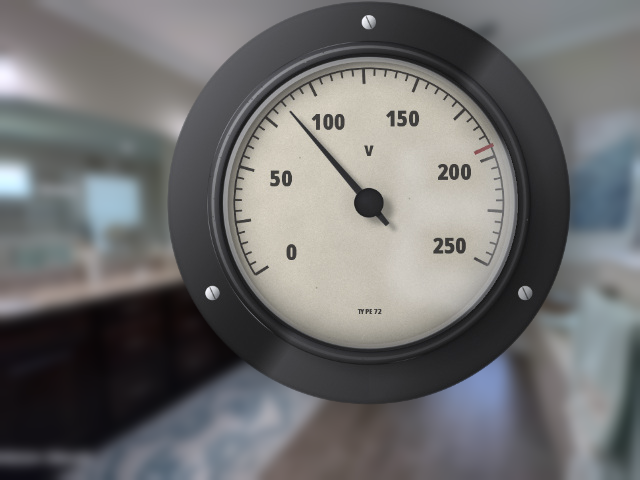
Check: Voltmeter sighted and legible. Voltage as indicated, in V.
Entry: 85 V
